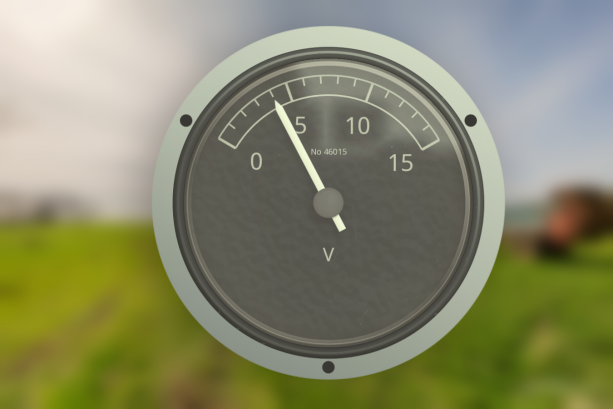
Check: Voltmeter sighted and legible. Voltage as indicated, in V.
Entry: 4 V
